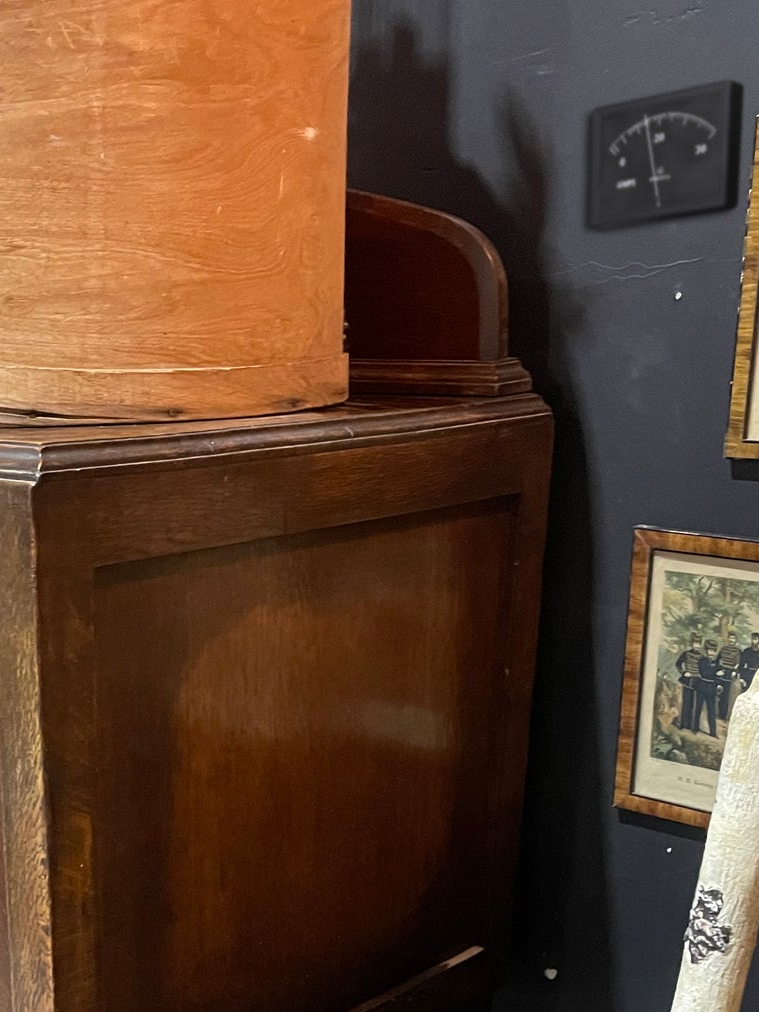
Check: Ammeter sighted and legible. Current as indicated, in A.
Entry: 17.5 A
